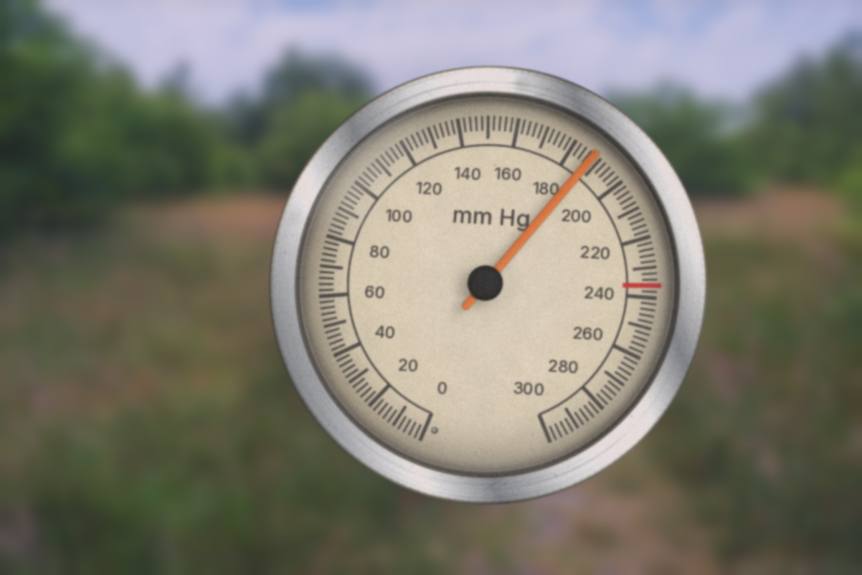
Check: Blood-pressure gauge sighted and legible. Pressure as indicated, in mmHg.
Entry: 188 mmHg
